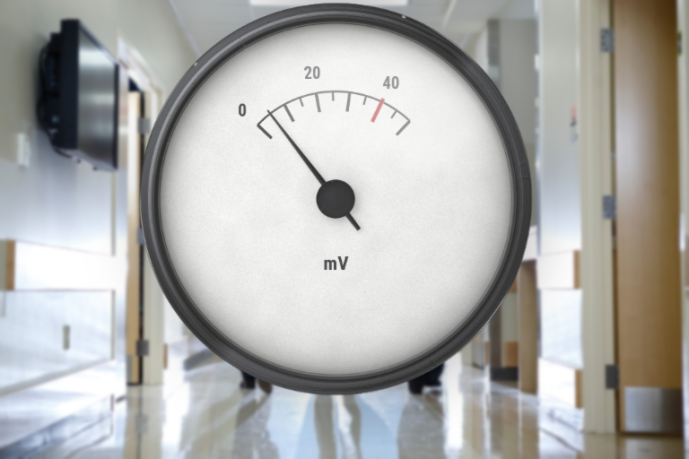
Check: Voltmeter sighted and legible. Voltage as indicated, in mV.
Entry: 5 mV
